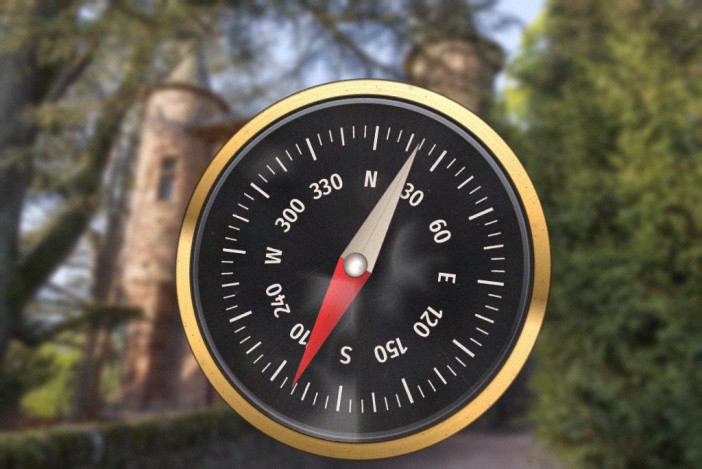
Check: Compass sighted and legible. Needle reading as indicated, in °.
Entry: 200 °
